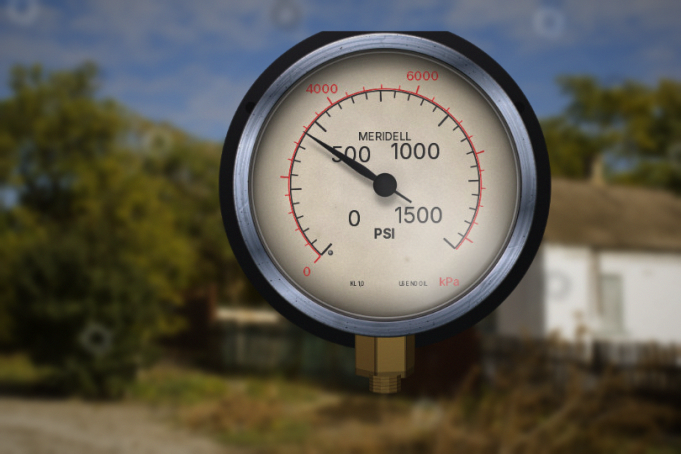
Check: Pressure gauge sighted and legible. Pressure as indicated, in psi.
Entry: 450 psi
